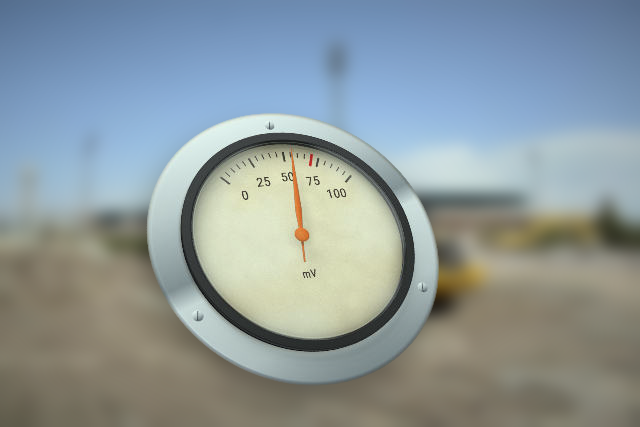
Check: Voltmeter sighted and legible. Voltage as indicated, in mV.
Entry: 55 mV
